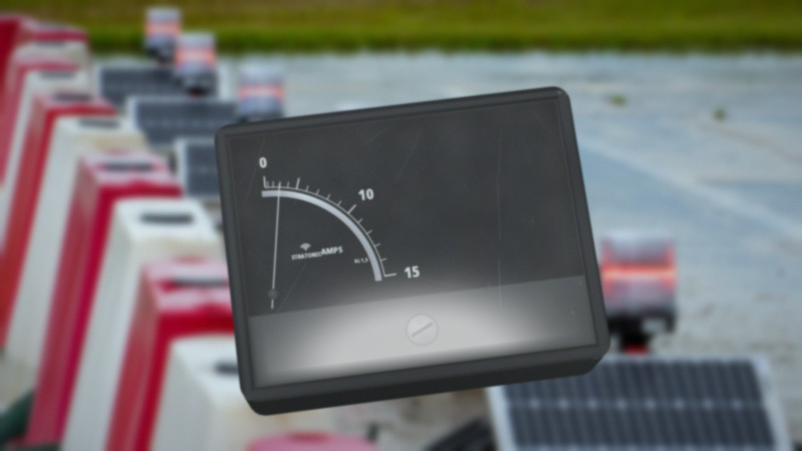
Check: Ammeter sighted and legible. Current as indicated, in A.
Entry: 3 A
